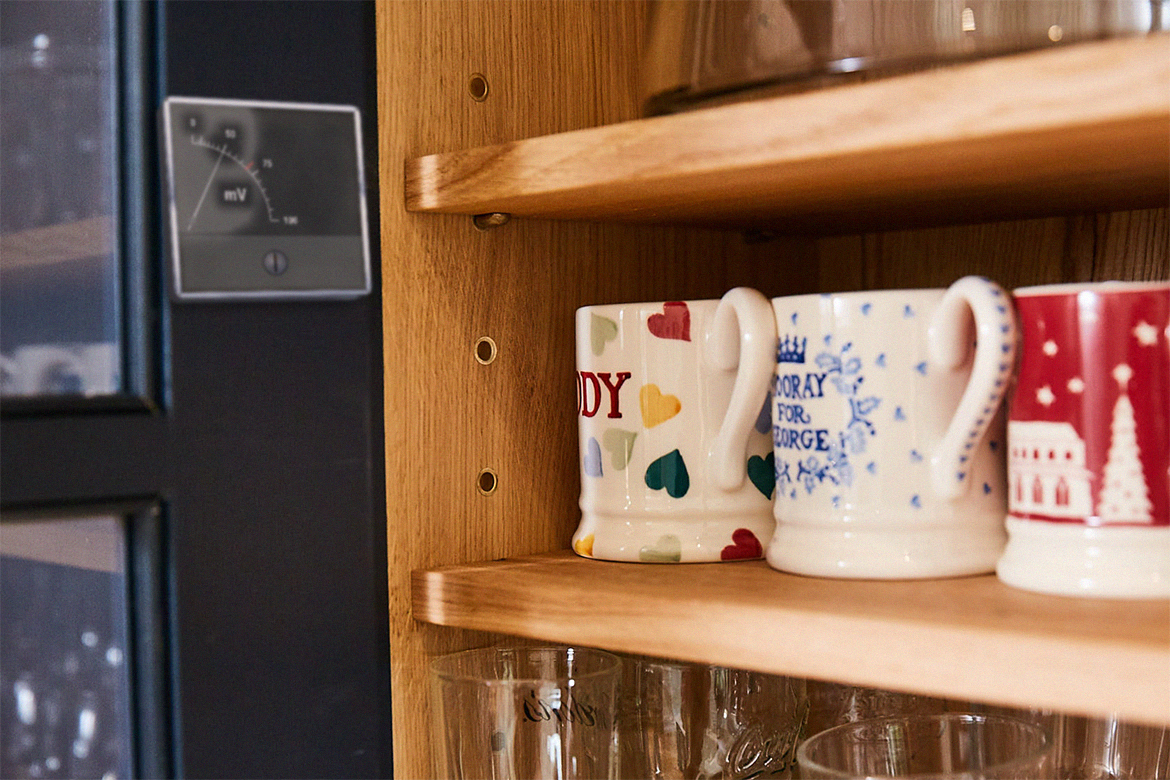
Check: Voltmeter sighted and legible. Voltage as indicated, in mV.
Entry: 50 mV
